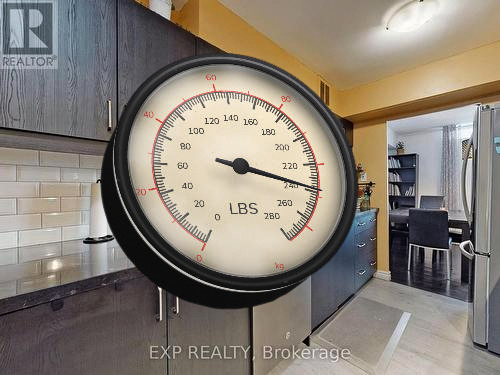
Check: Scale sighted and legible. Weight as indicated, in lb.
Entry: 240 lb
